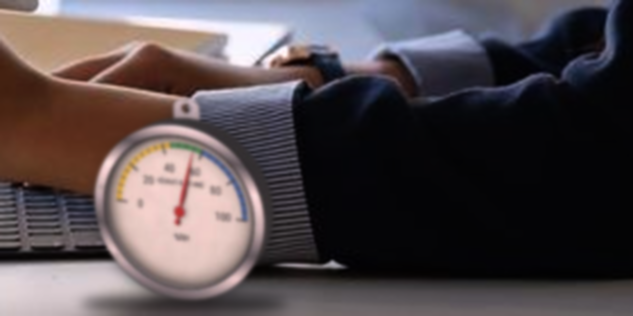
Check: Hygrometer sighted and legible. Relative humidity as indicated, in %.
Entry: 56 %
